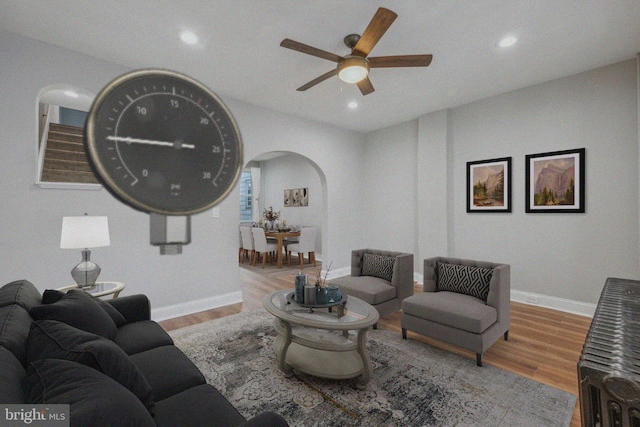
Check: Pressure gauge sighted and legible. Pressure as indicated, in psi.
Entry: 5 psi
